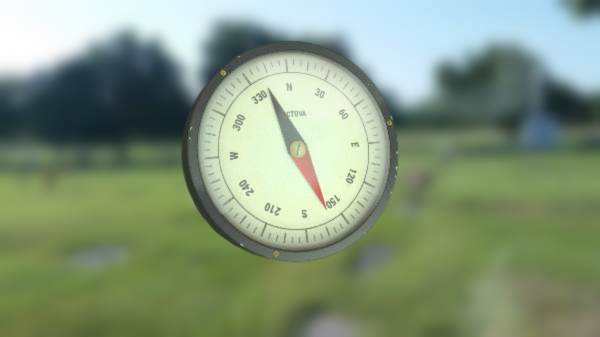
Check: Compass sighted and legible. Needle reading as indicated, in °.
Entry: 160 °
